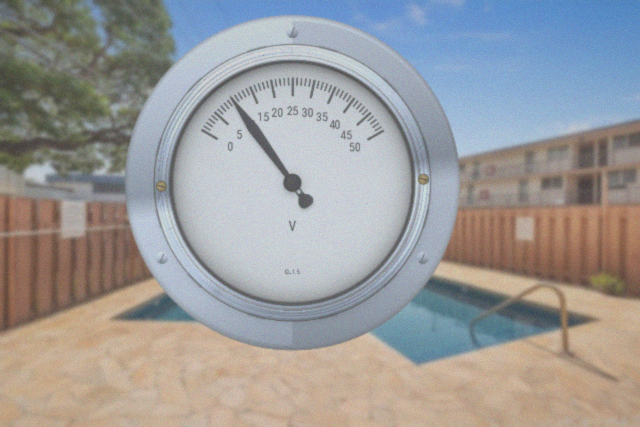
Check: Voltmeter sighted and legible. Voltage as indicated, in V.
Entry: 10 V
